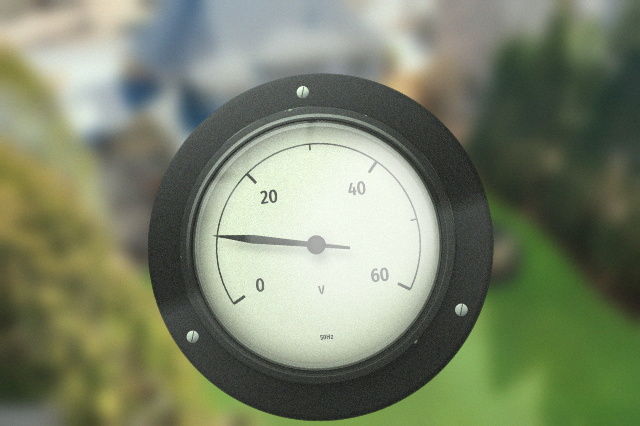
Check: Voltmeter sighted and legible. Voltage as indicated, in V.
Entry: 10 V
